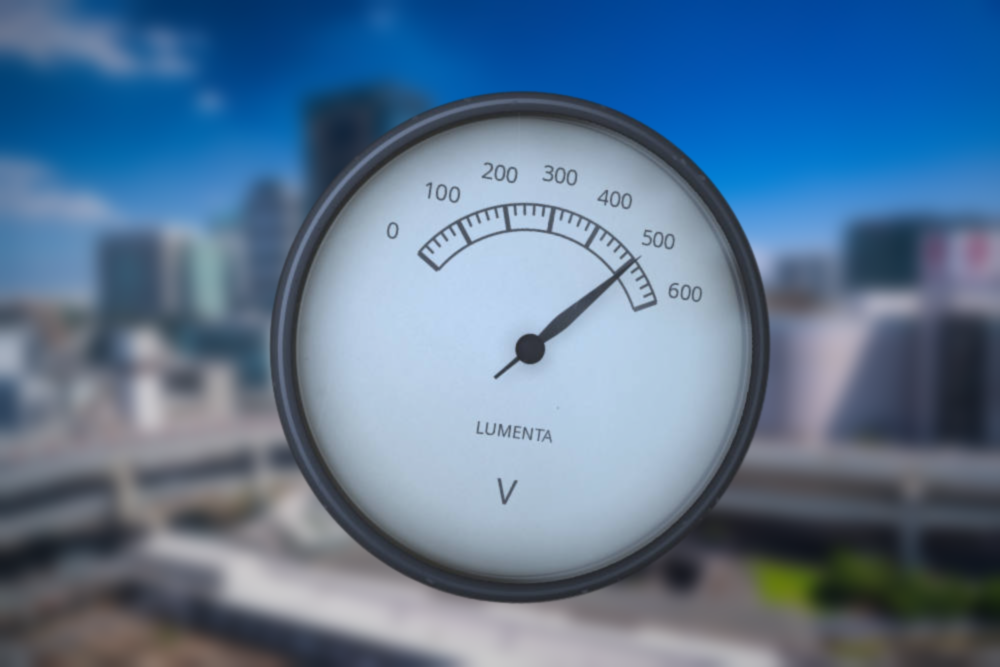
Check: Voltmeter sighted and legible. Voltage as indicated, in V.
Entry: 500 V
